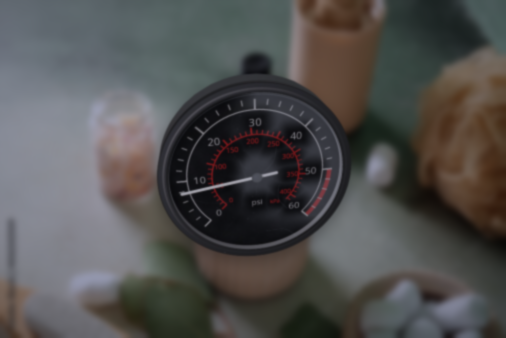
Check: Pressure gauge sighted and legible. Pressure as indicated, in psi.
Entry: 8 psi
